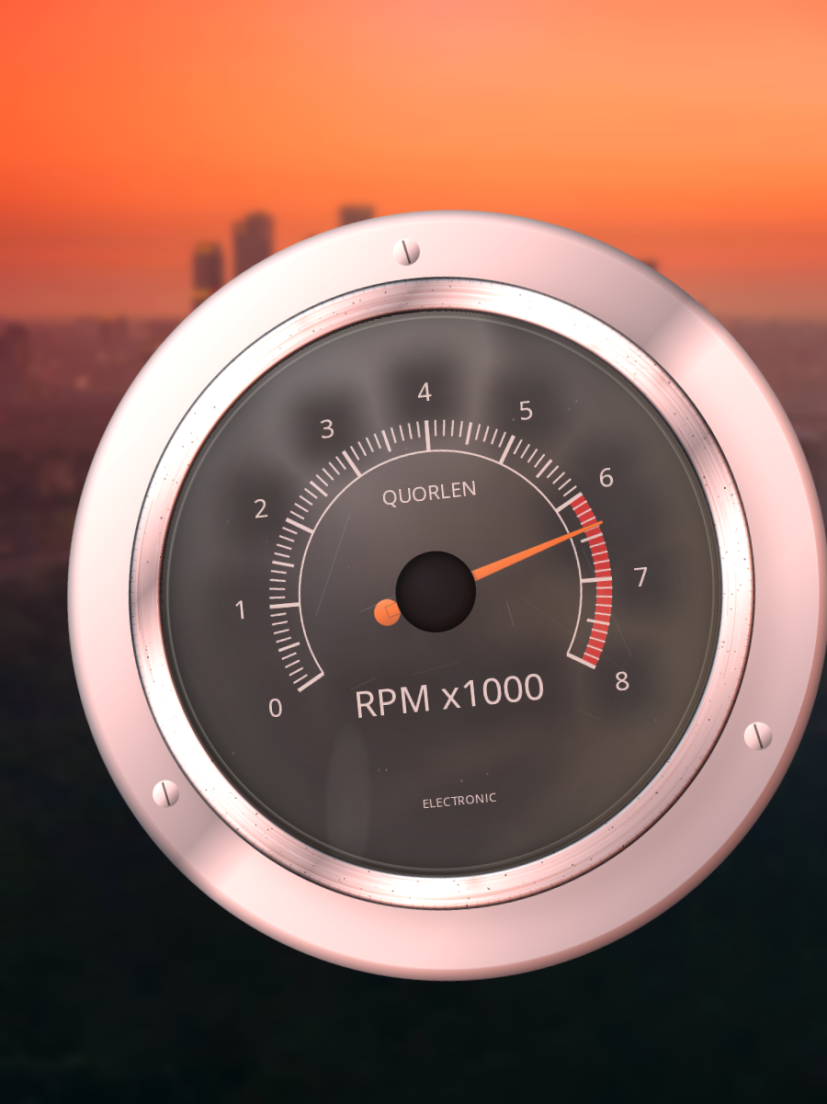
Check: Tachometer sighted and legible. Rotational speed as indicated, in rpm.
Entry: 6400 rpm
